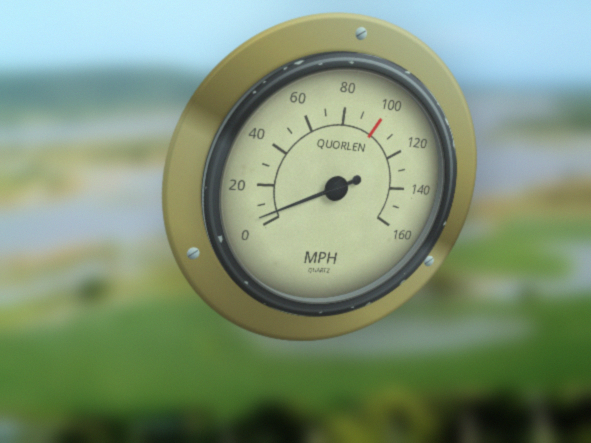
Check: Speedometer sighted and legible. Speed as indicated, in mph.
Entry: 5 mph
